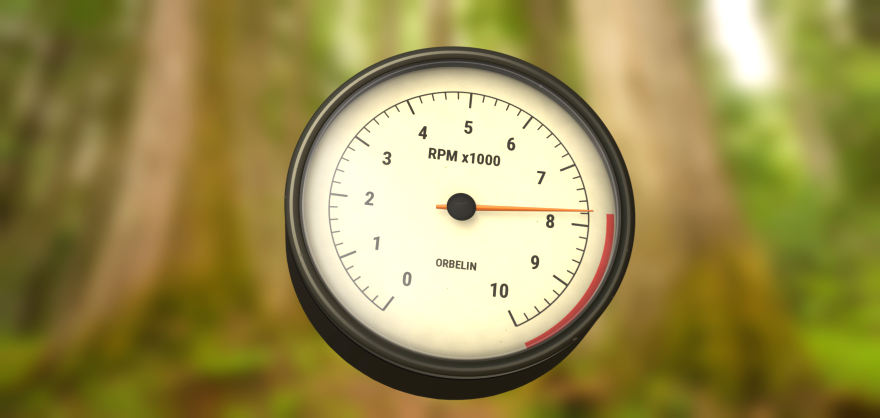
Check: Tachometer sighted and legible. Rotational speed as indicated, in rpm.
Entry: 7800 rpm
